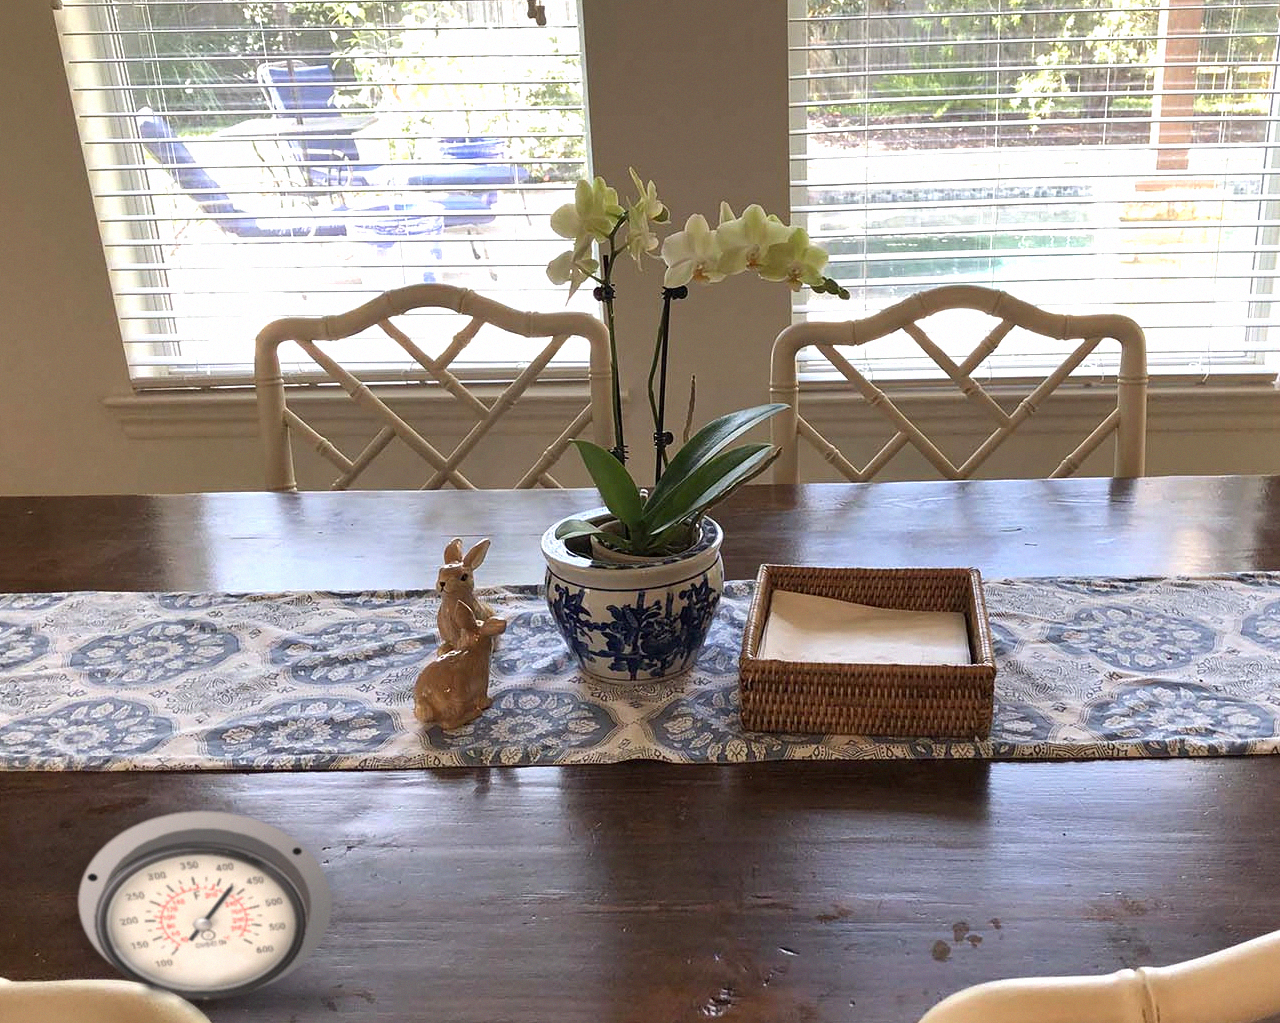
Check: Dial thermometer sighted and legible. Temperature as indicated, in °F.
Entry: 425 °F
